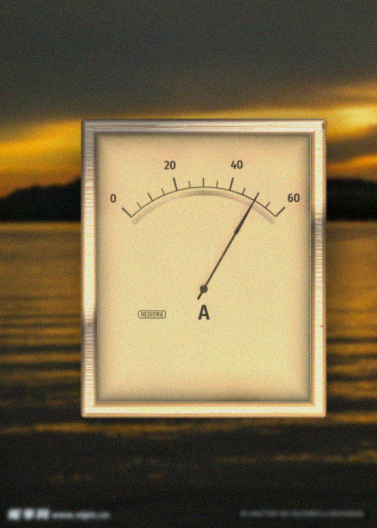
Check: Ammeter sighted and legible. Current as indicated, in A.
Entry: 50 A
